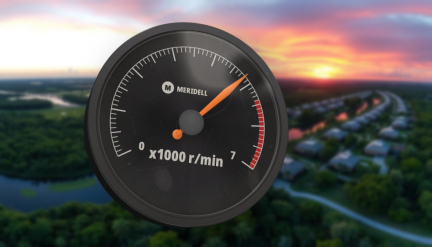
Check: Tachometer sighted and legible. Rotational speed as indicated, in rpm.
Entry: 4800 rpm
